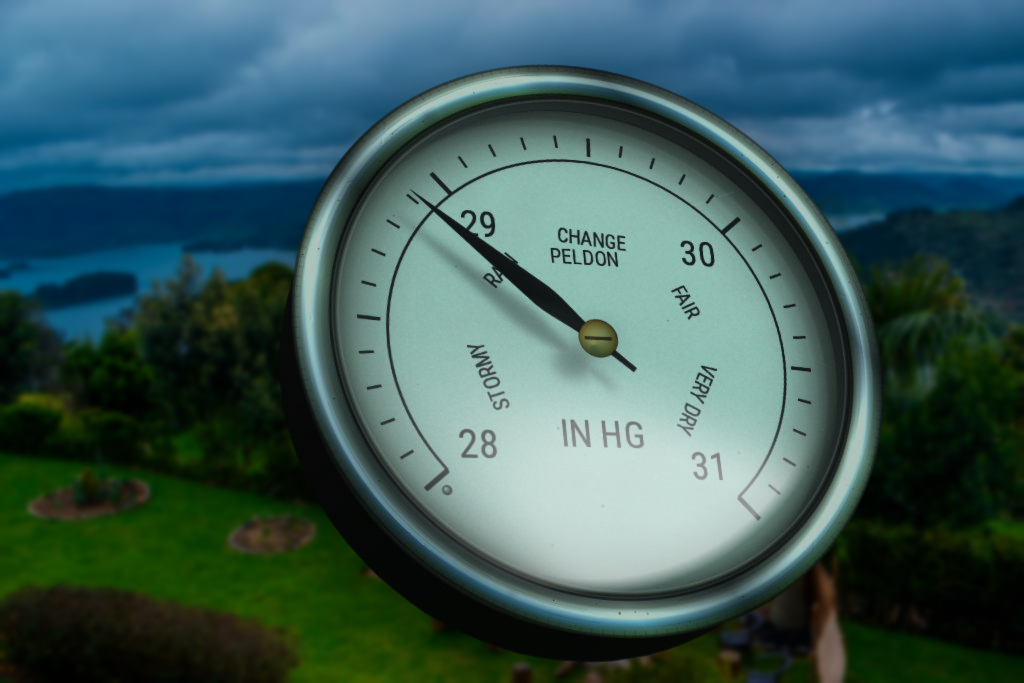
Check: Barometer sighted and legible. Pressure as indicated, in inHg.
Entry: 28.9 inHg
